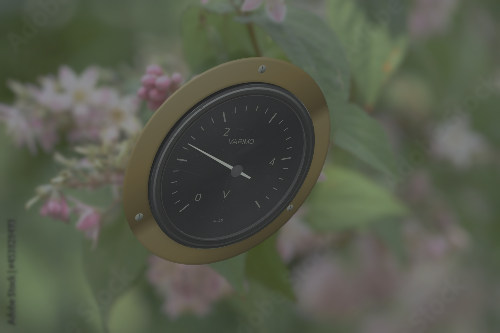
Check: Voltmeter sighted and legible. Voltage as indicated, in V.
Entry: 1.3 V
